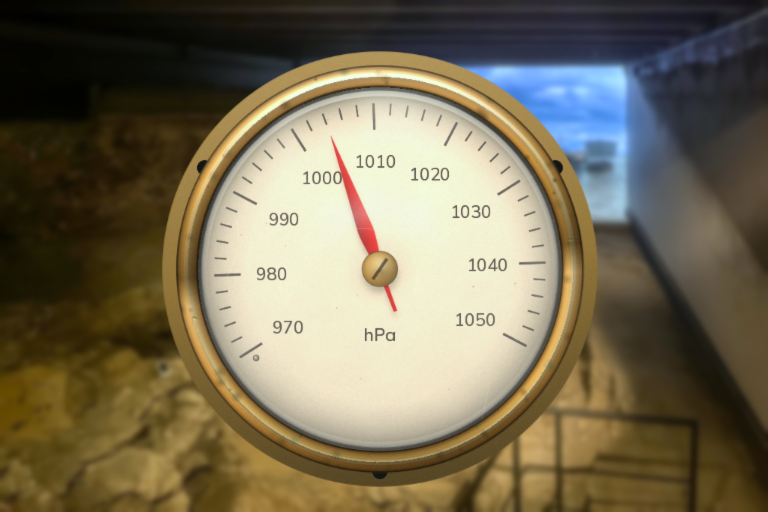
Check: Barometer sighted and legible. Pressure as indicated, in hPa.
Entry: 1004 hPa
